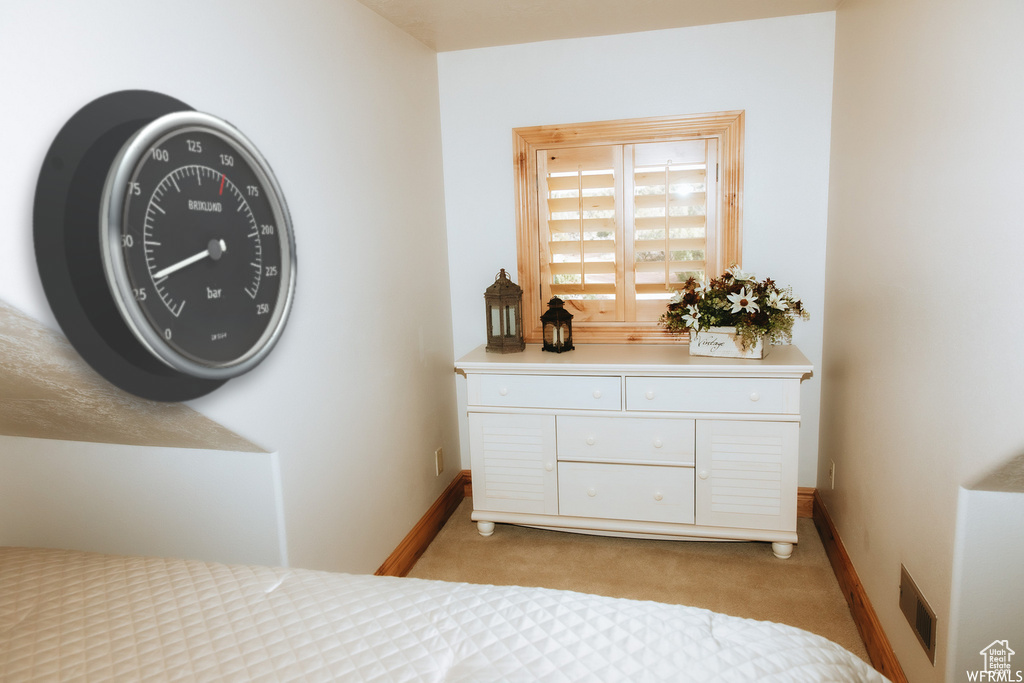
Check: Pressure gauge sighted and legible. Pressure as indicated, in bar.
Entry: 30 bar
